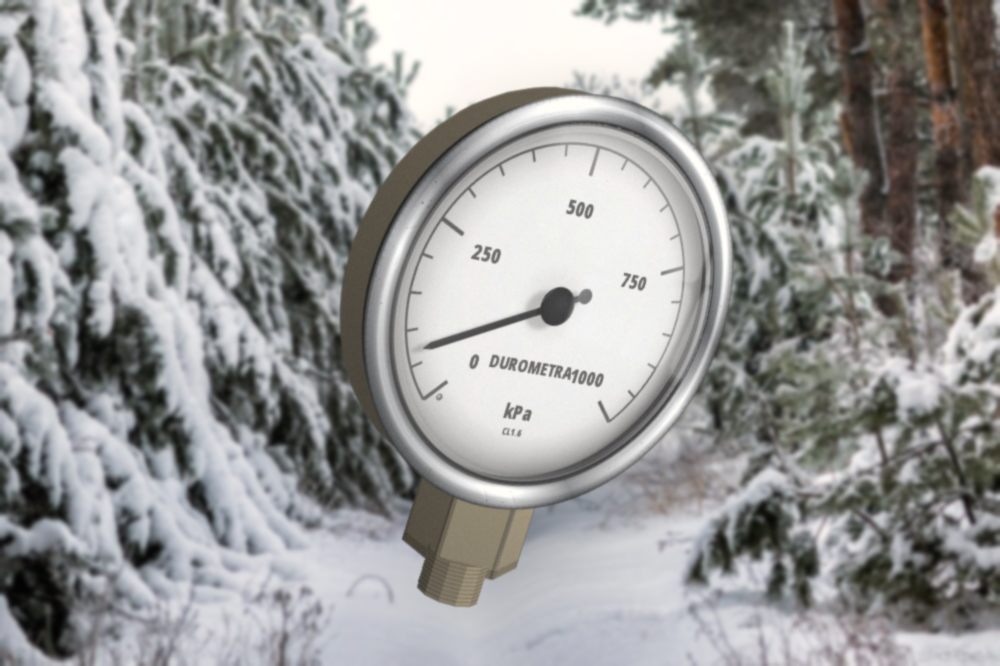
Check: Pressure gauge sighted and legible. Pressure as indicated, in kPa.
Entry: 75 kPa
